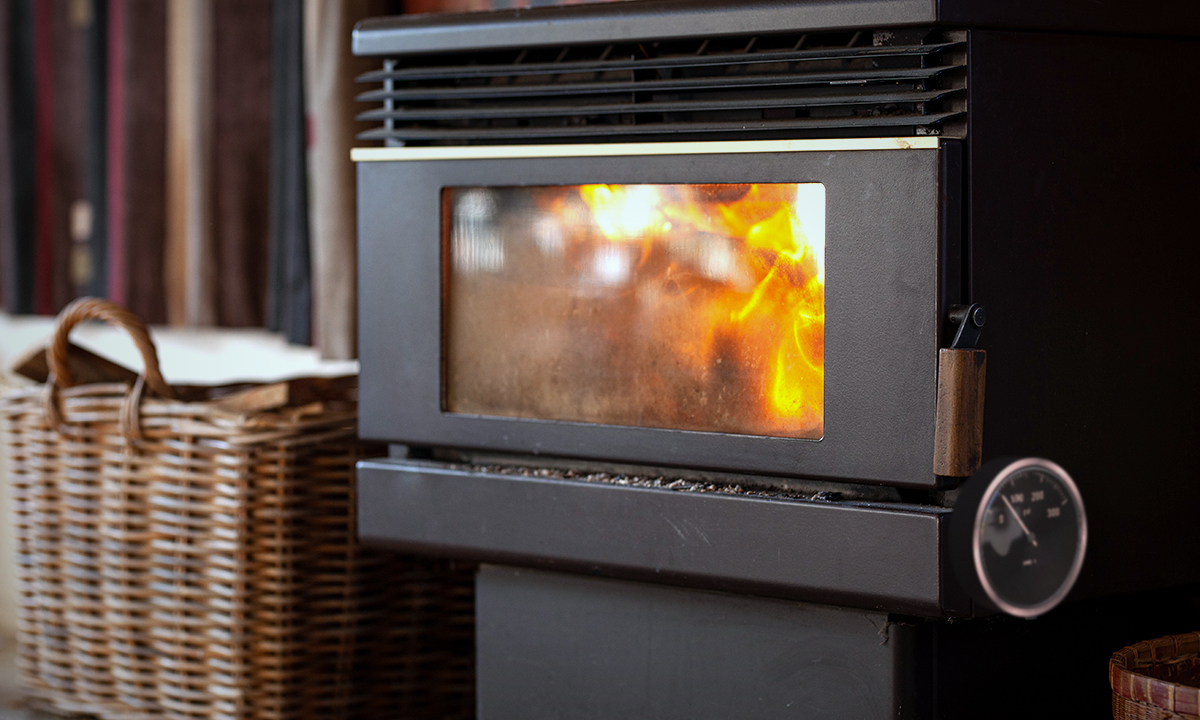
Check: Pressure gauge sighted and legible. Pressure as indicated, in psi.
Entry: 50 psi
